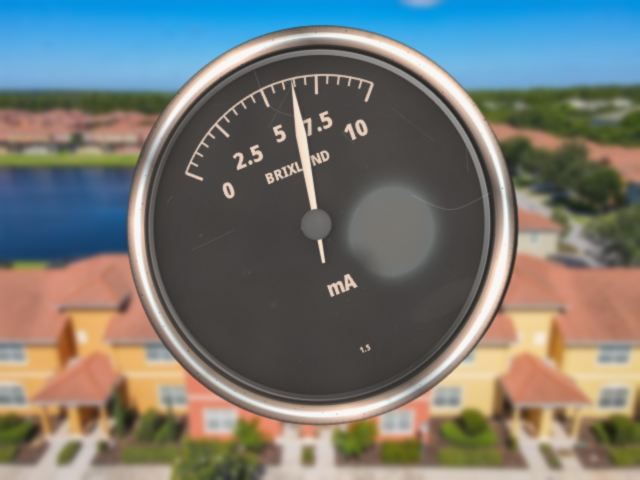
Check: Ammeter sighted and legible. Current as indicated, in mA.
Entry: 6.5 mA
